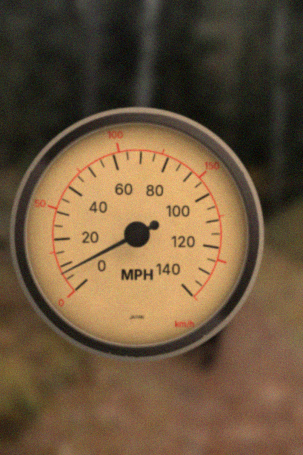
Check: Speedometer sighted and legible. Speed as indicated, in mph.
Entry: 7.5 mph
